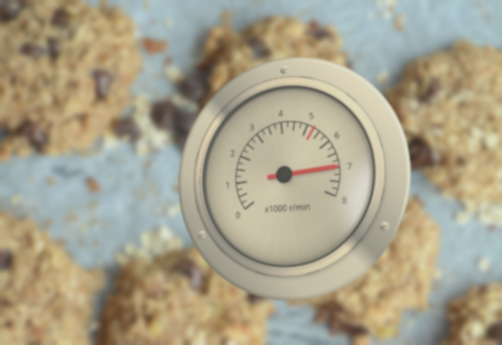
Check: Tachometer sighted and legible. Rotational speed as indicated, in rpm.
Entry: 7000 rpm
